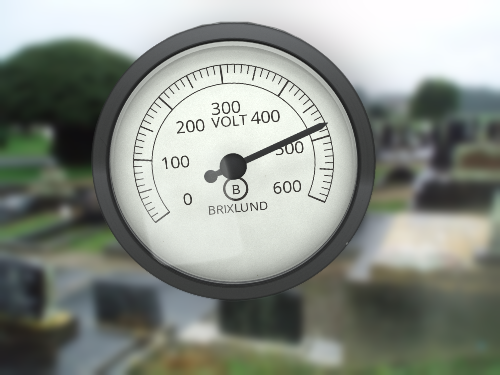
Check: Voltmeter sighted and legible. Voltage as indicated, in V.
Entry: 480 V
